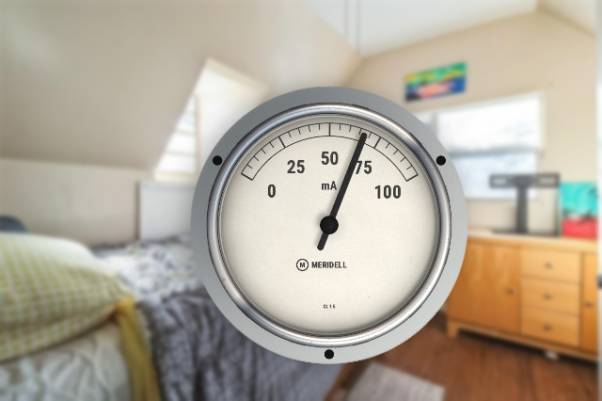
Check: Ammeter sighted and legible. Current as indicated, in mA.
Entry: 67.5 mA
